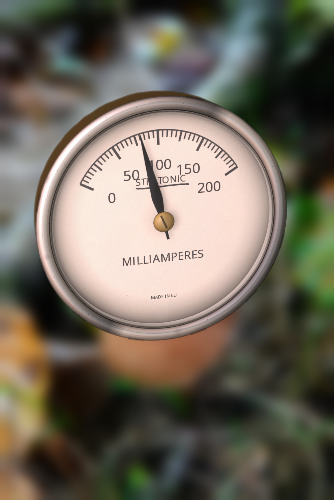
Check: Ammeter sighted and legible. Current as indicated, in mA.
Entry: 80 mA
